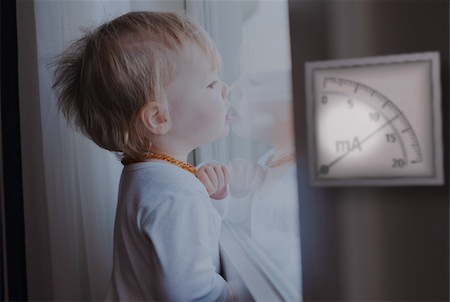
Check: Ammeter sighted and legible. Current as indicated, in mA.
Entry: 12.5 mA
